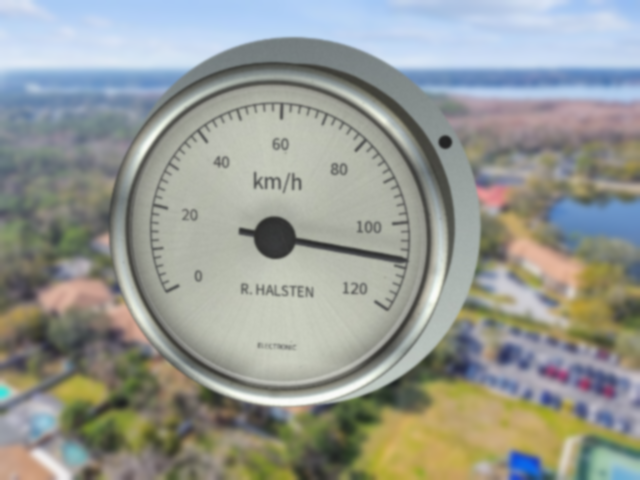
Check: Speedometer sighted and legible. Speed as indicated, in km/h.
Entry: 108 km/h
